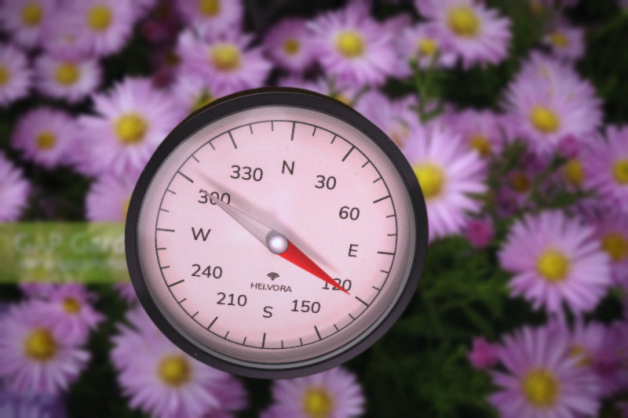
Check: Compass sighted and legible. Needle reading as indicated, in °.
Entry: 120 °
